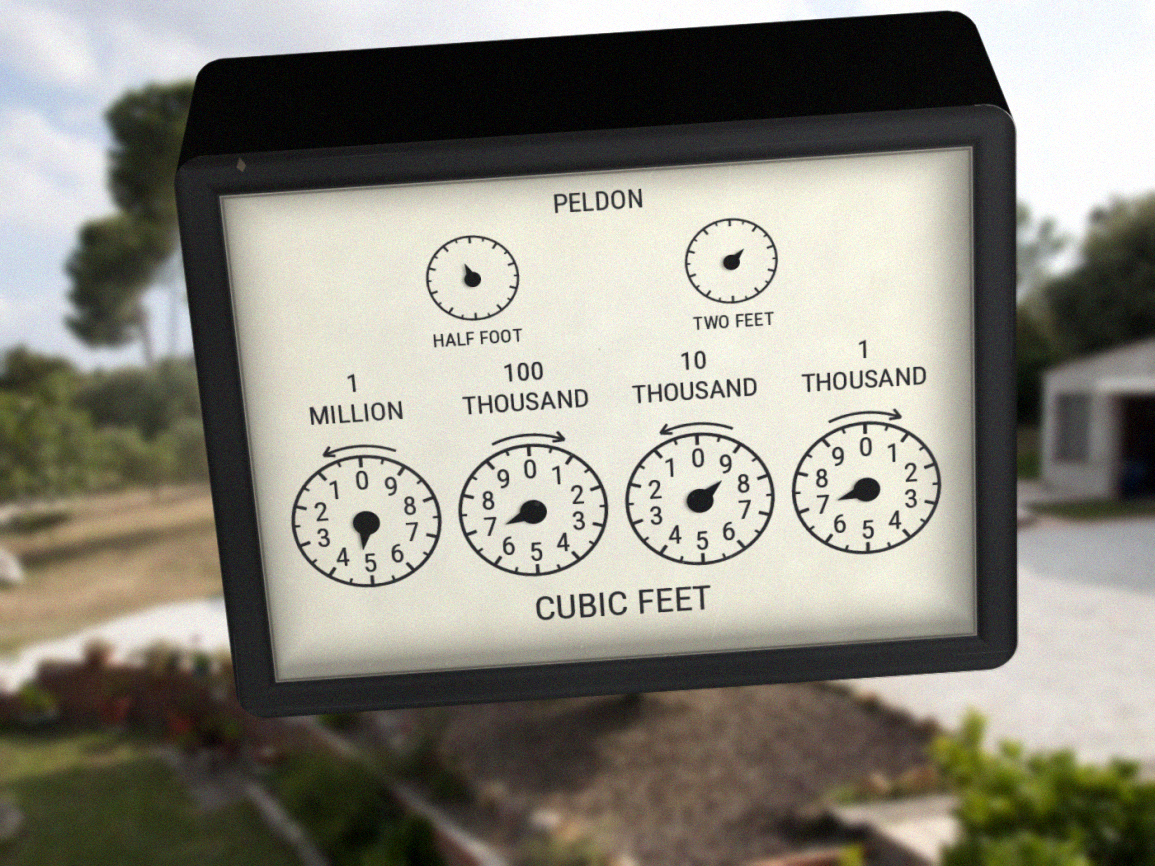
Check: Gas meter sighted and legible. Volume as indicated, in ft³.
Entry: 468700 ft³
